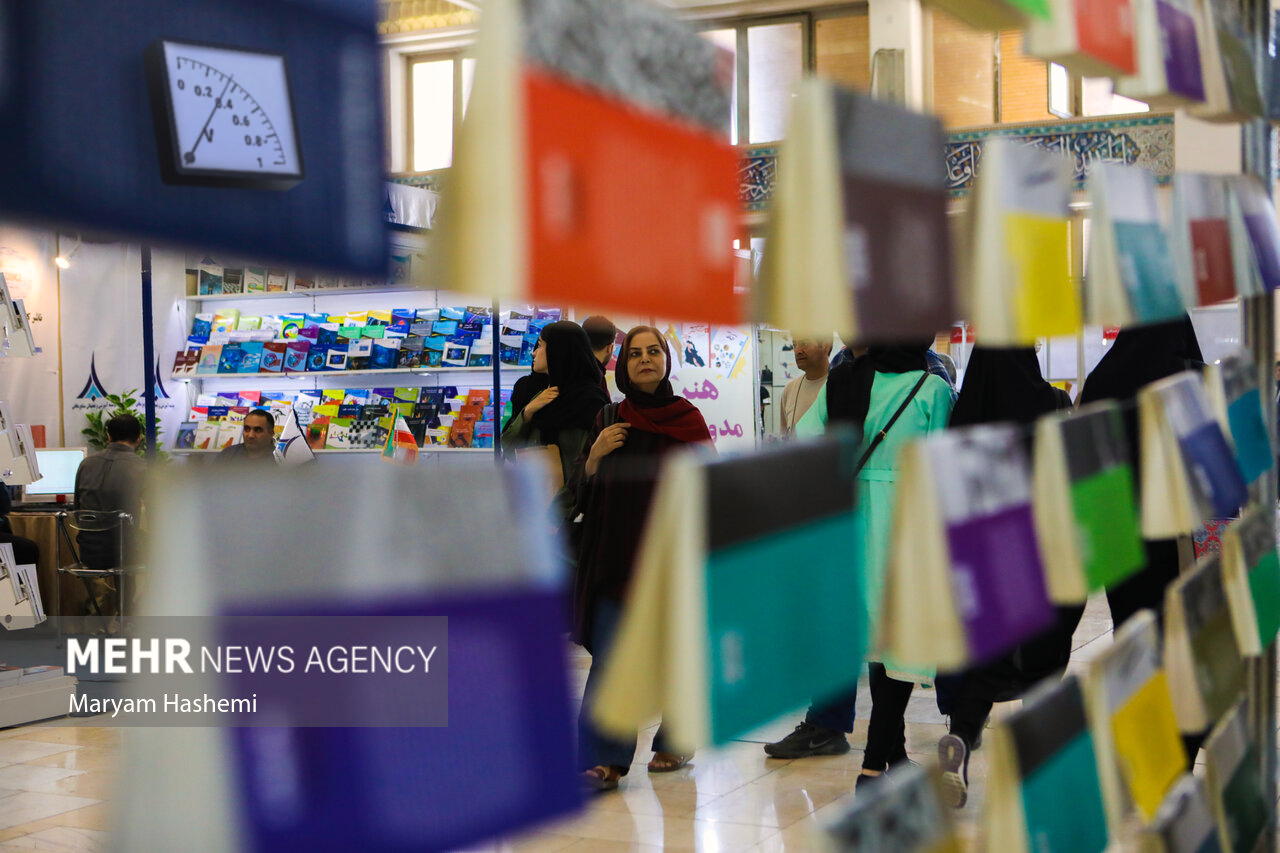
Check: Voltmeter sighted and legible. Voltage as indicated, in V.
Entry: 0.35 V
